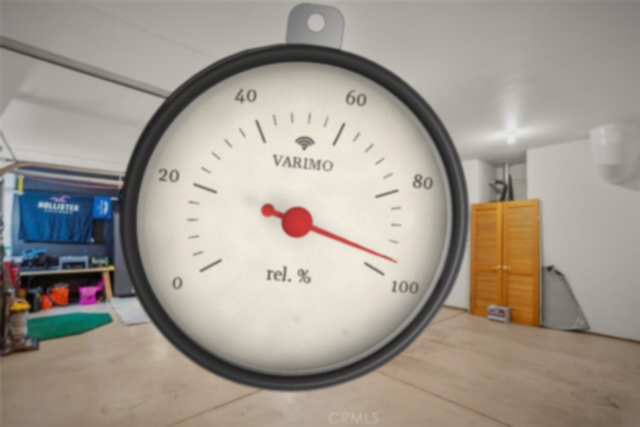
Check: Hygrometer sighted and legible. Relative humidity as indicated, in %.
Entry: 96 %
